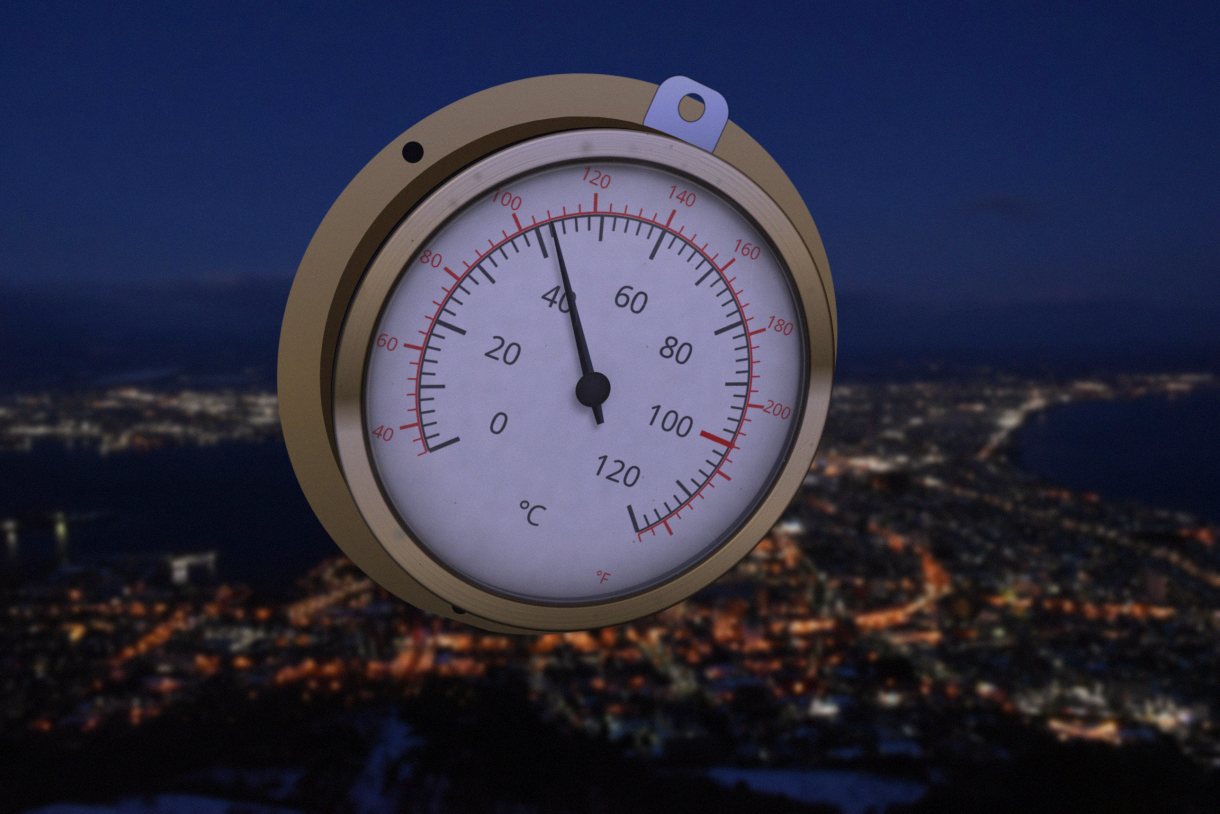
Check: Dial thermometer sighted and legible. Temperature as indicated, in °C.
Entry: 42 °C
